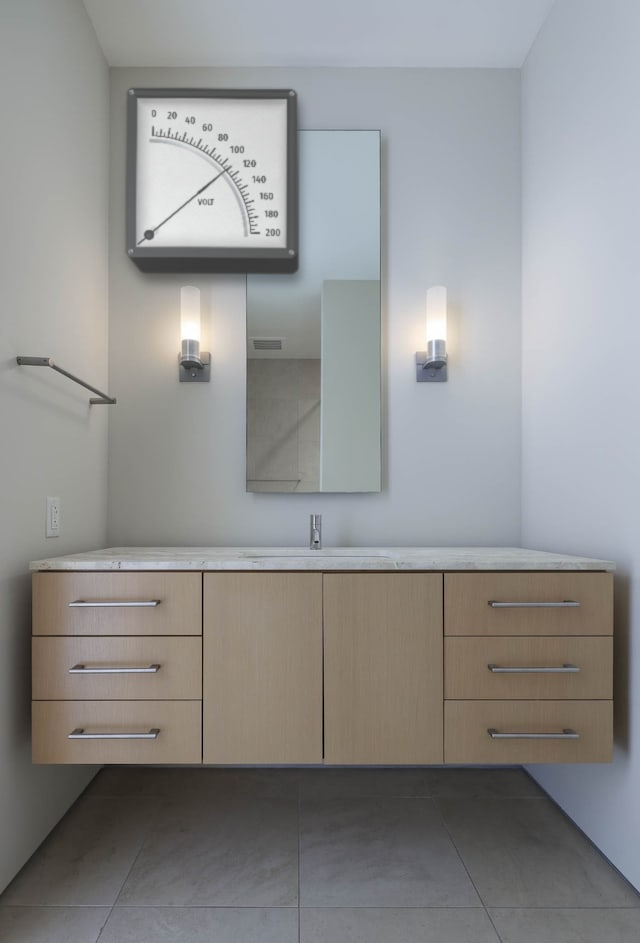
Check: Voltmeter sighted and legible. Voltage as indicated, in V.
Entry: 110 V
